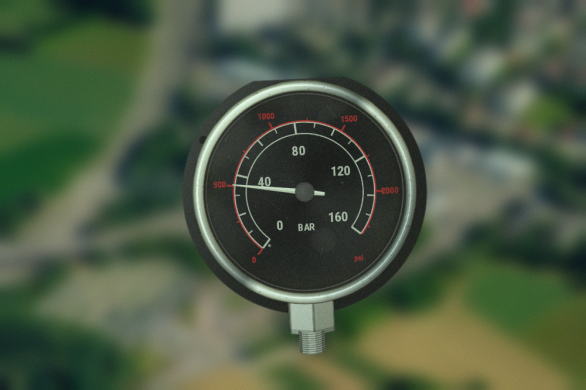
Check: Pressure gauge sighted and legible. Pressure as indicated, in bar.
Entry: 35 bar
